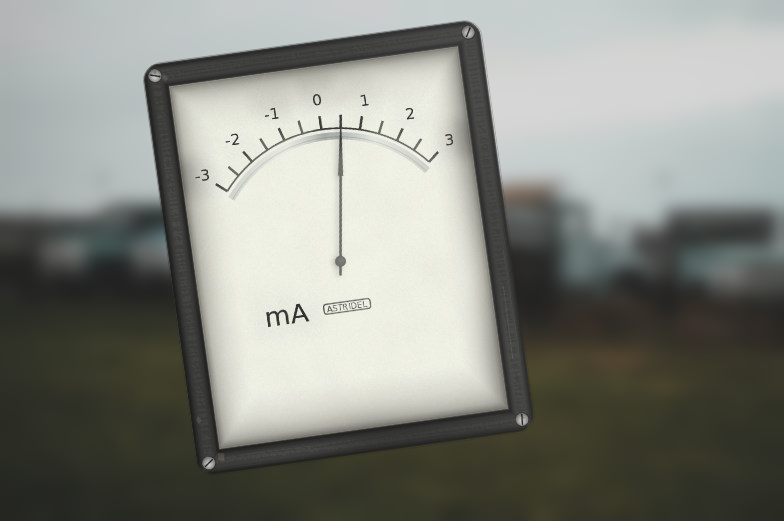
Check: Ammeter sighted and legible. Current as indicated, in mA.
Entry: 0.5 mA
